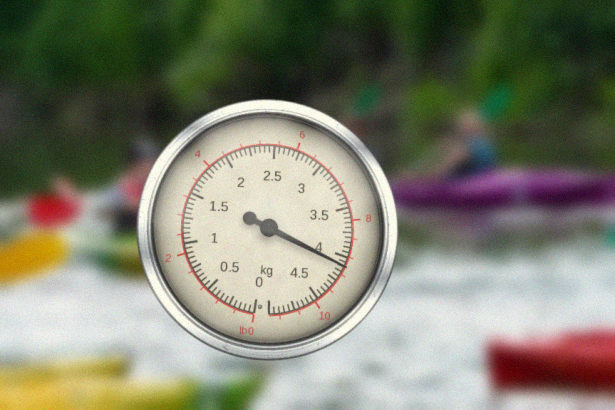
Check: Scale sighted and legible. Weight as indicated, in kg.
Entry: 4.1 kg
